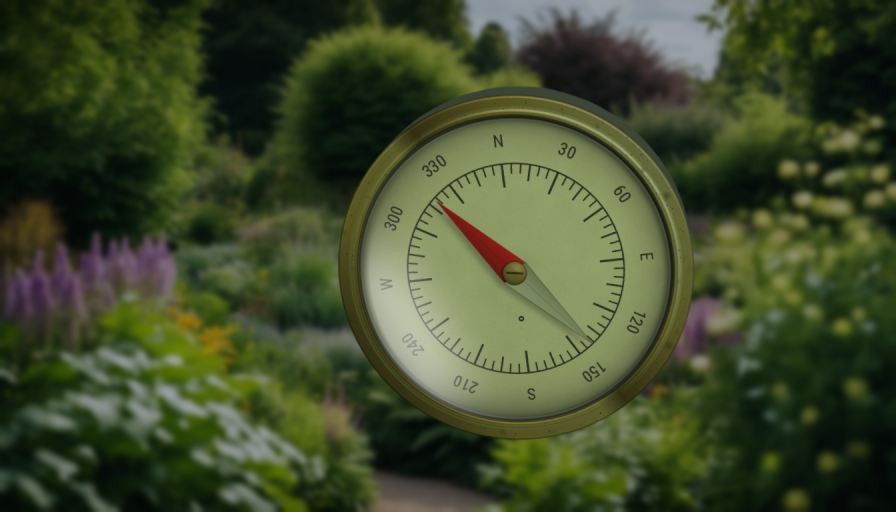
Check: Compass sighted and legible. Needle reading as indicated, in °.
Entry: 320 °
